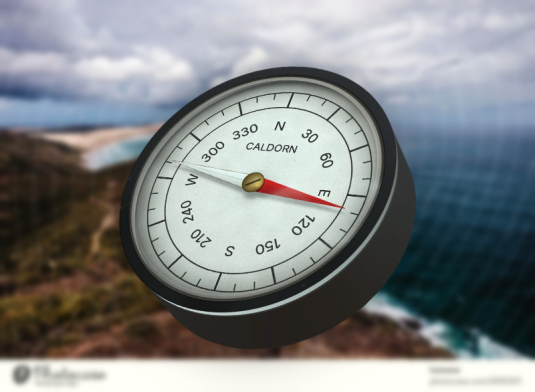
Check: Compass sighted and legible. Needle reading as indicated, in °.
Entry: 100 °
